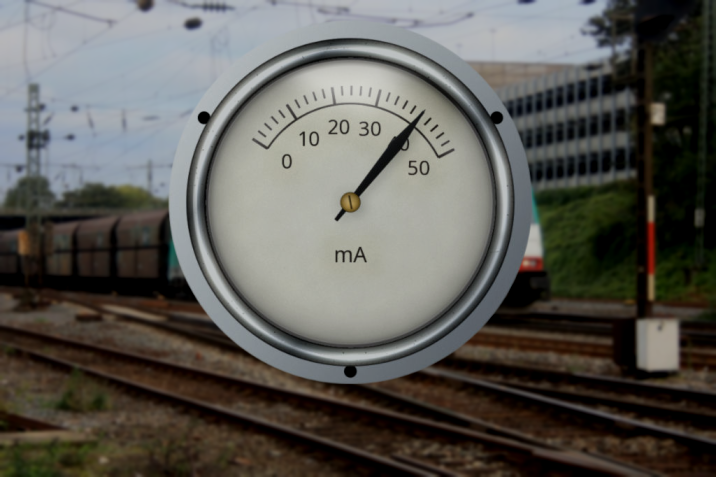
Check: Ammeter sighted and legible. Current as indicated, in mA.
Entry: 40 mA
